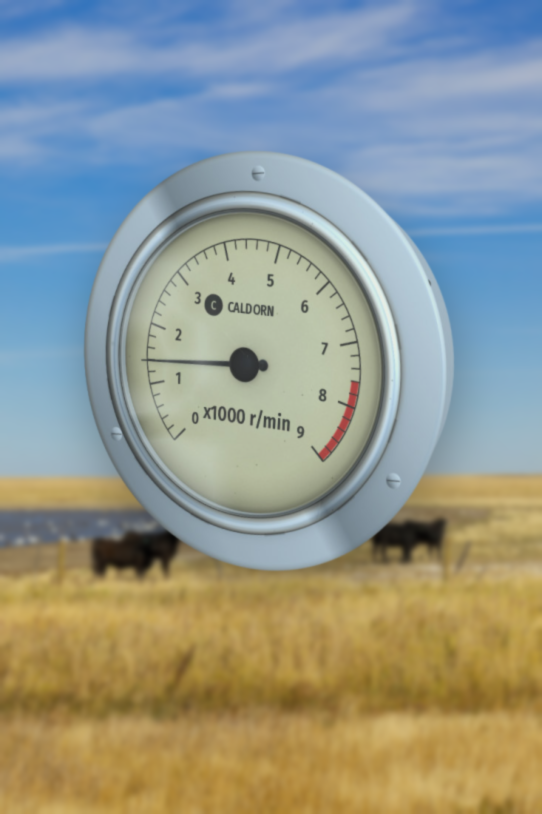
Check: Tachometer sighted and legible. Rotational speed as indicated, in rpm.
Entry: 1400 rpm
